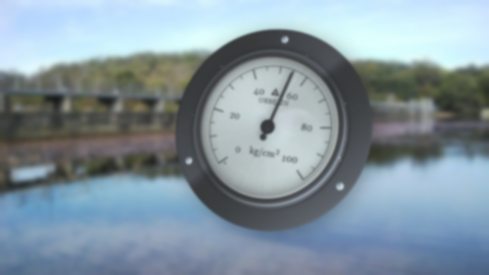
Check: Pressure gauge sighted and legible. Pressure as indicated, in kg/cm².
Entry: 55 kg/cm²
